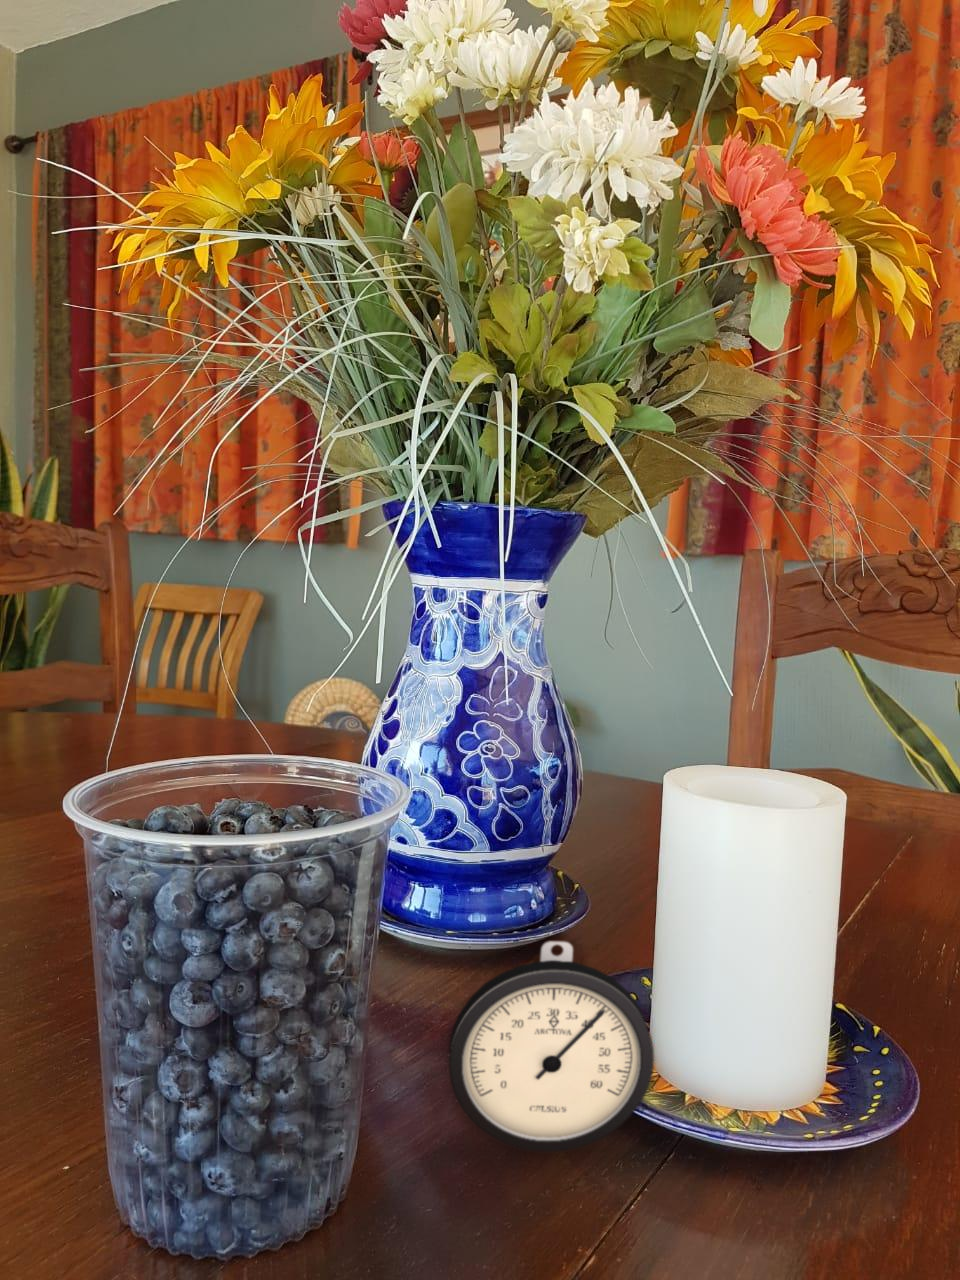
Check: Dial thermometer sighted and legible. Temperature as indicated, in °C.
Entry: 40 °C
